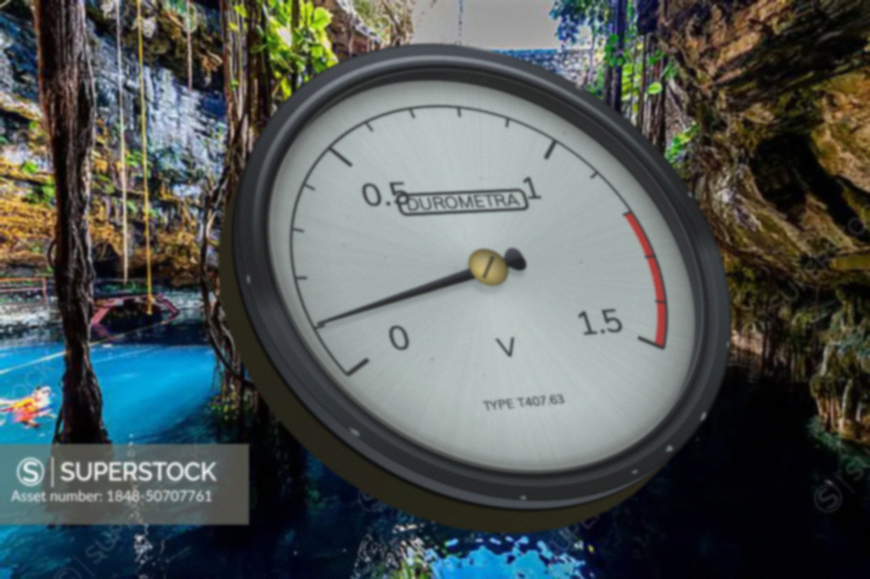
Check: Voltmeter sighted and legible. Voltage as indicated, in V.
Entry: 0.1 V
